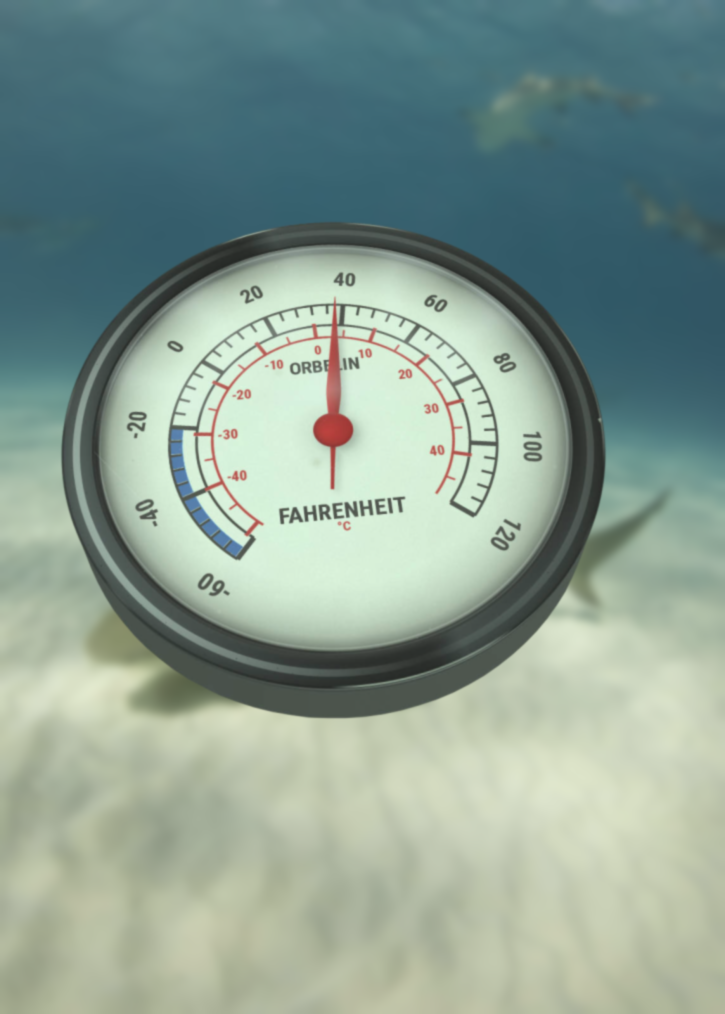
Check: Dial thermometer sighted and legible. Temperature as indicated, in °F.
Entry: 38 °F
